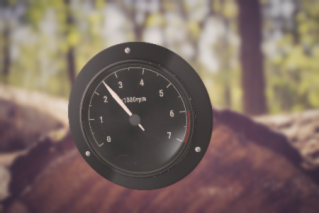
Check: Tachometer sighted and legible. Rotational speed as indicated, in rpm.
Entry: 2500 rpm
